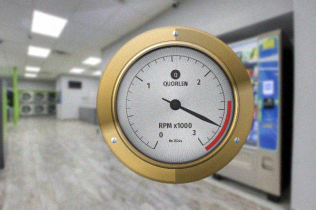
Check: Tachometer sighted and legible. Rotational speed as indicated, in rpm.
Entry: 2700 rpm
